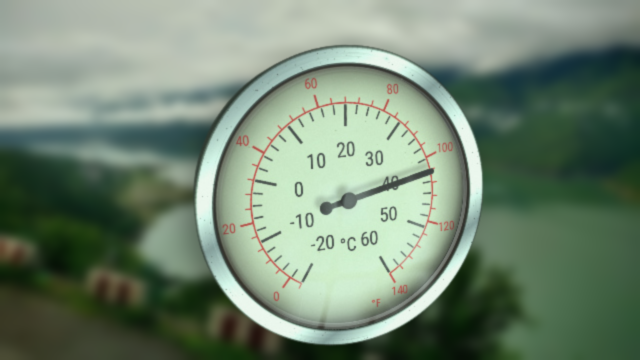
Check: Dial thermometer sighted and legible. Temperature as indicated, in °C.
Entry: 40 °C
